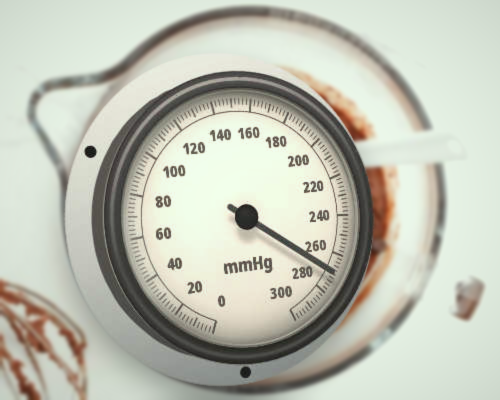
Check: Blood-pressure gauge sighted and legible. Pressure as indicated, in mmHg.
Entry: 270 mmHg
